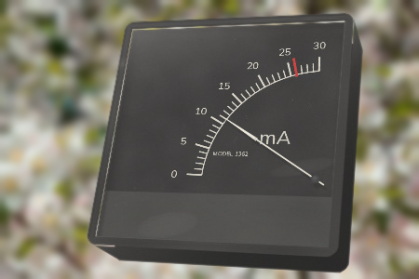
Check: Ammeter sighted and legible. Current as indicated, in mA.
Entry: 11 mA
